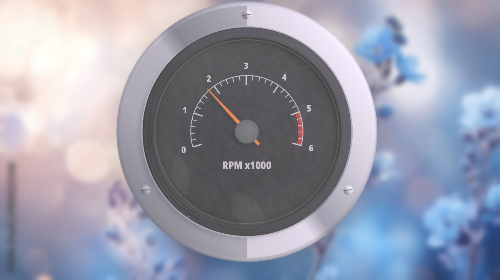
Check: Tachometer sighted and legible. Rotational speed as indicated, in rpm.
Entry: 1800 rpm
